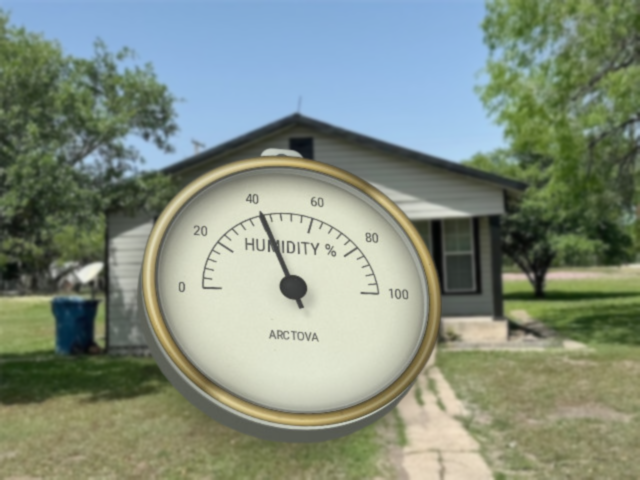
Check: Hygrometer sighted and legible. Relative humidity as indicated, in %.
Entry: 40 %
